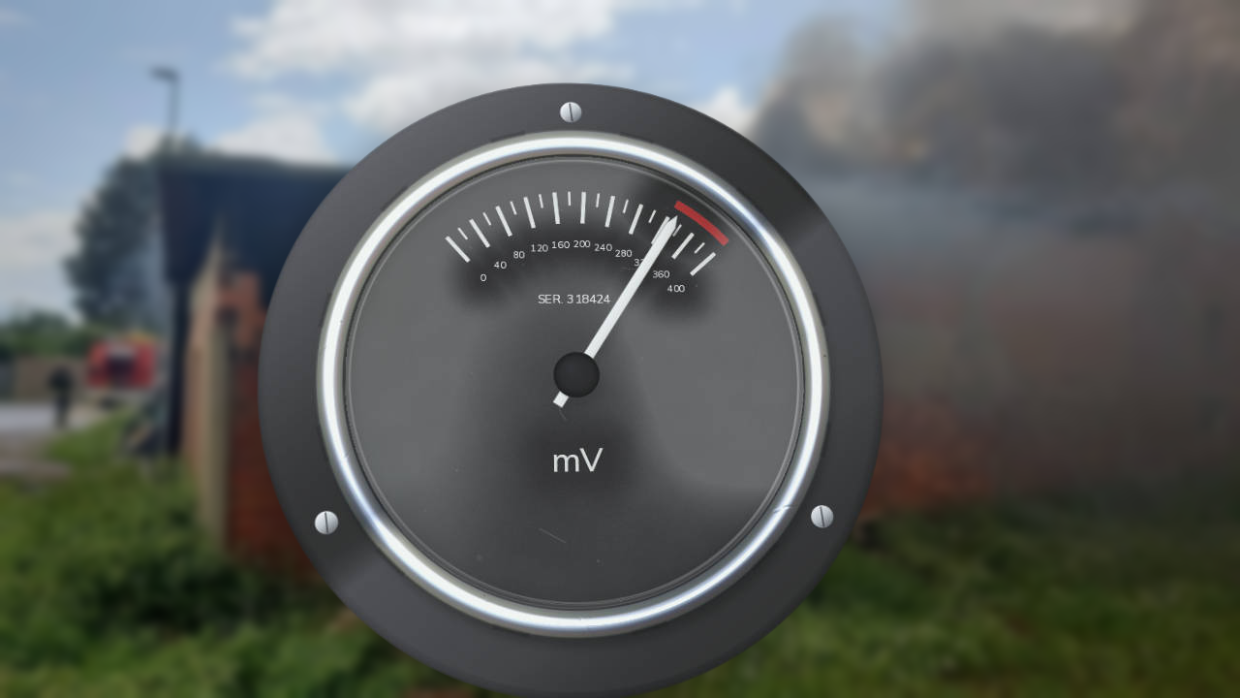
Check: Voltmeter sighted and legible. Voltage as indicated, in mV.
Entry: 330 mV
